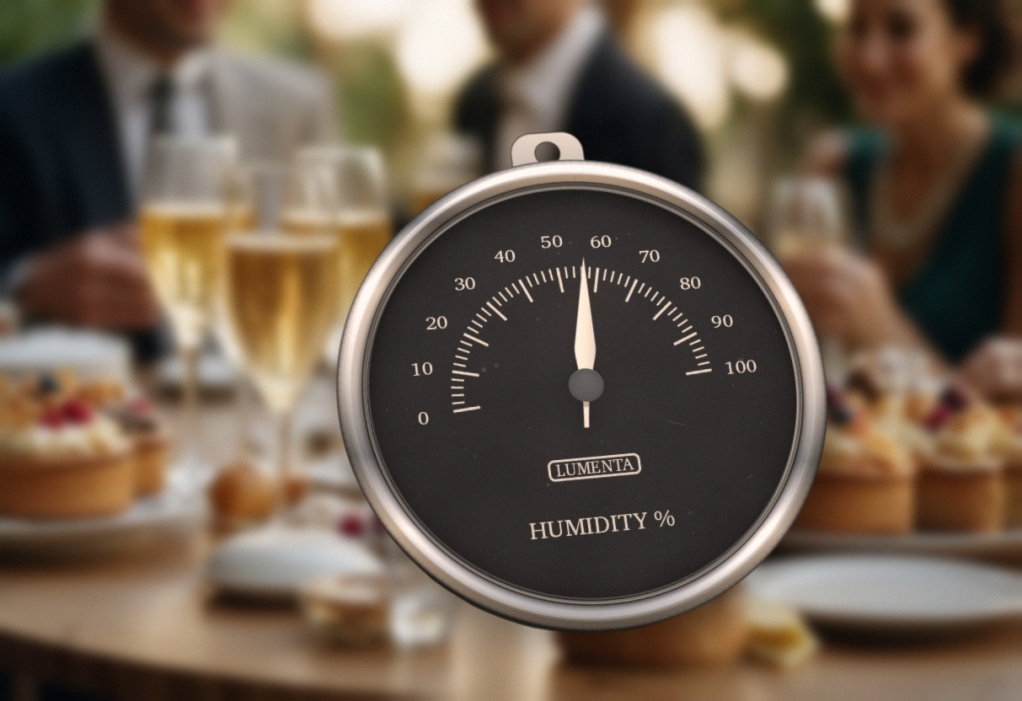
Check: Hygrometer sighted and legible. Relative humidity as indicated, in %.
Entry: 56 %
